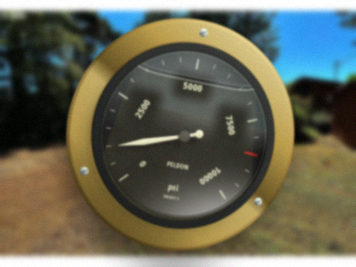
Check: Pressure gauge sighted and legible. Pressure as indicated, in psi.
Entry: 1000 psi
